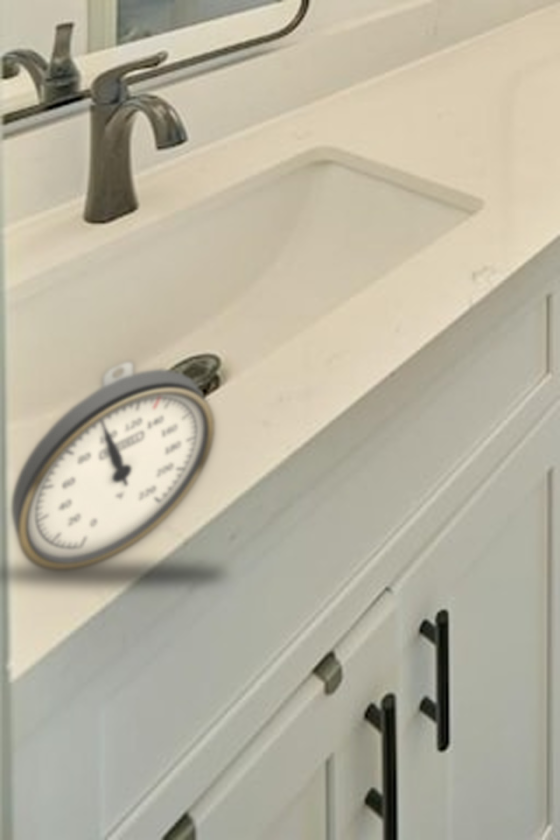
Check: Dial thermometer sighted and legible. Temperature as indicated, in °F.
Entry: 100 °F
